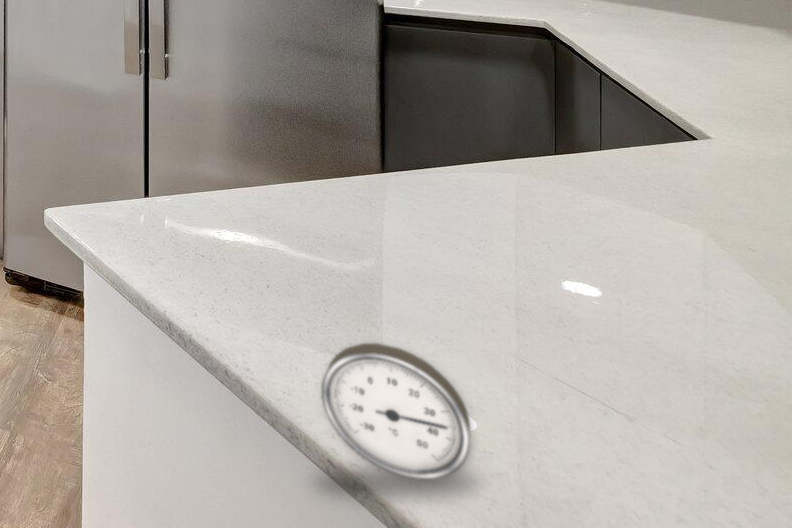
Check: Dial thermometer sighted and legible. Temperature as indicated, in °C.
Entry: 35 °C
